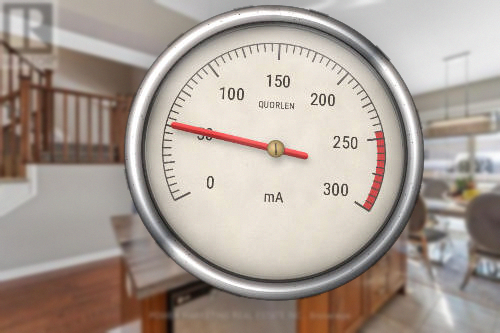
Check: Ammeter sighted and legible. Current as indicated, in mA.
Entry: 50 mA
